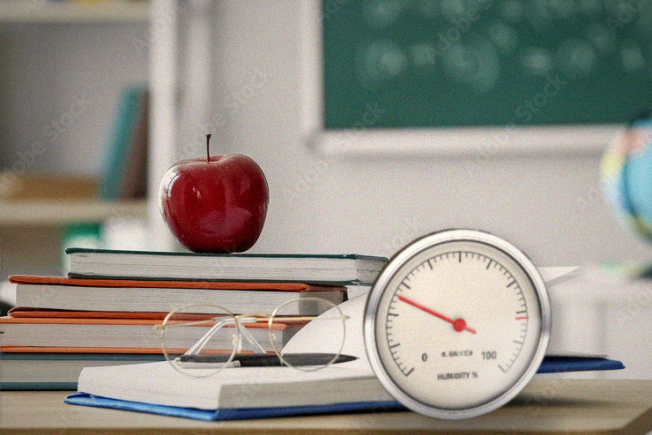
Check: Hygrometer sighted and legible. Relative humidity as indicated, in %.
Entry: 26 %
